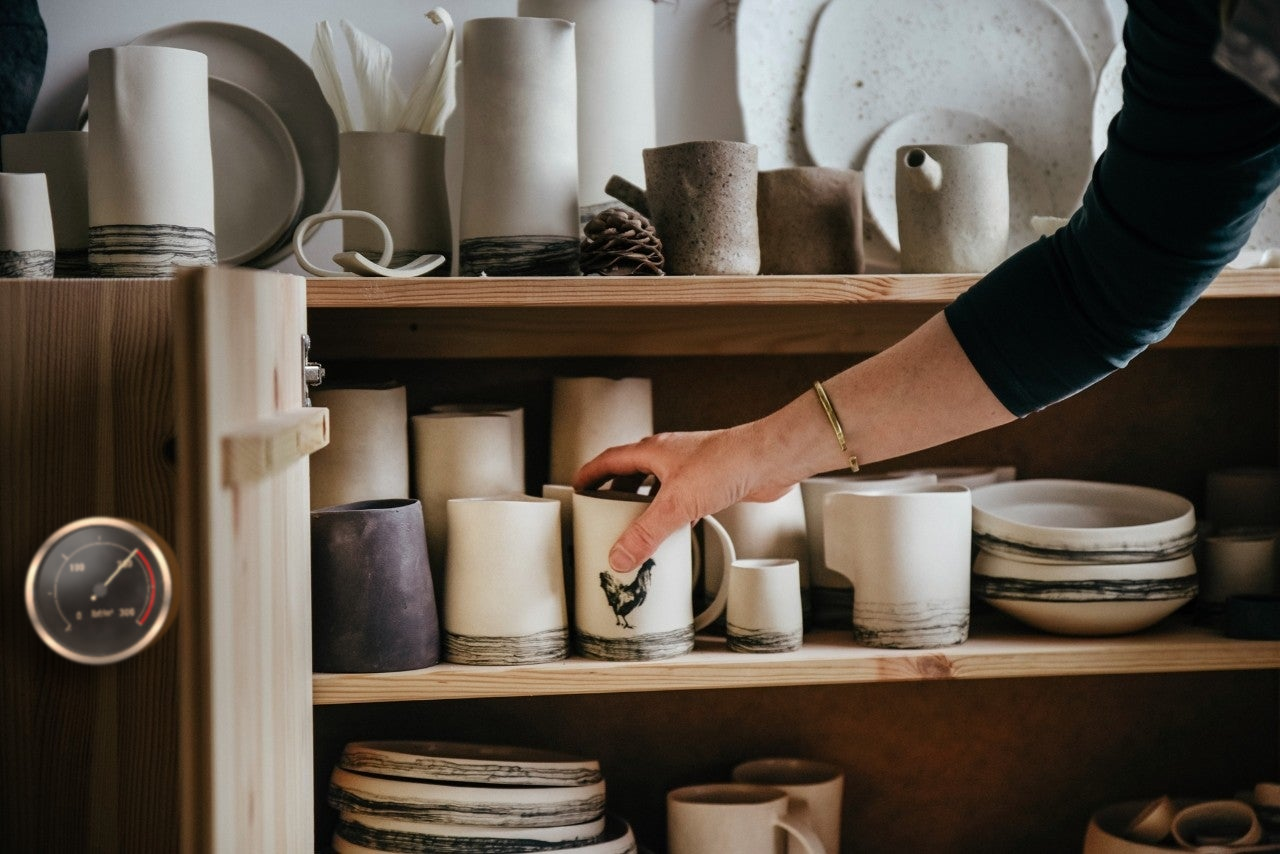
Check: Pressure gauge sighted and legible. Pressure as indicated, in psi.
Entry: 200 psi
